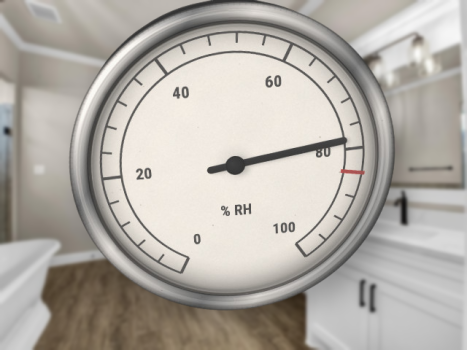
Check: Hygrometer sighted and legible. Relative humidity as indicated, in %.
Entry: 78 %
